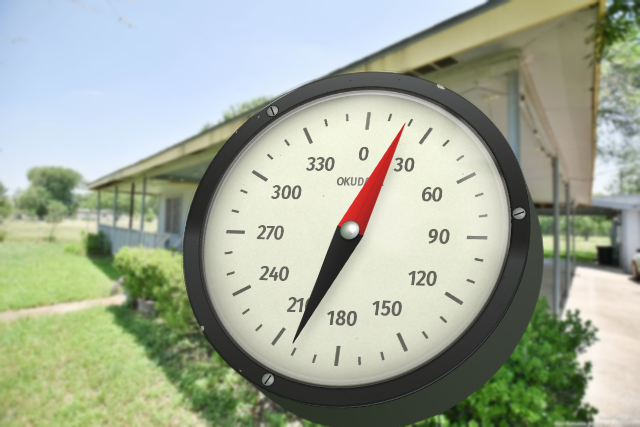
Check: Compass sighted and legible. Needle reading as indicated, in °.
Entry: 20 °
